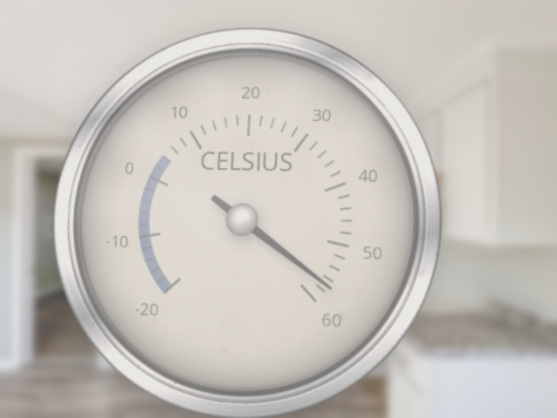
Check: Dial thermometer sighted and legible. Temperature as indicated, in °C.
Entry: 57 °C
